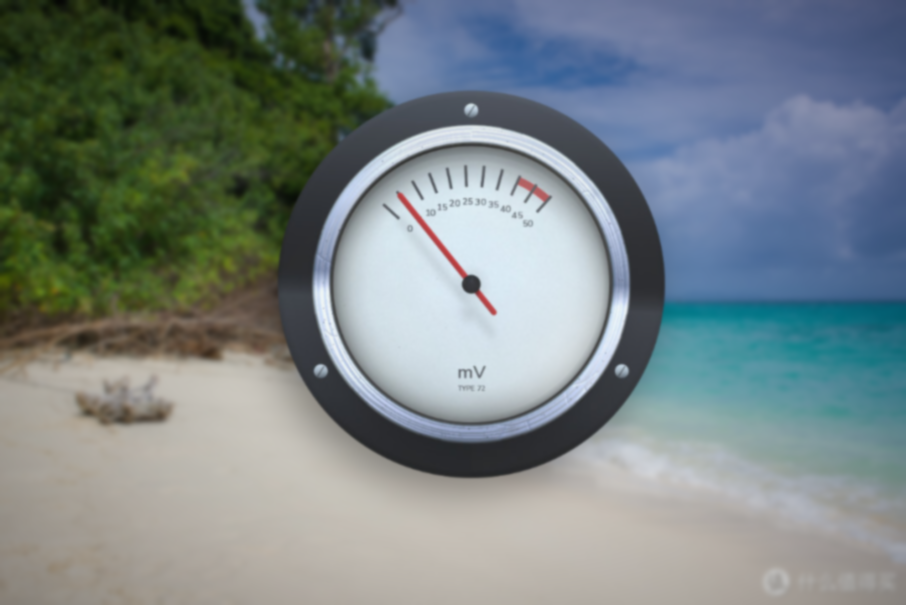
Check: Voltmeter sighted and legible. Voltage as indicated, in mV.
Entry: 5 mV
